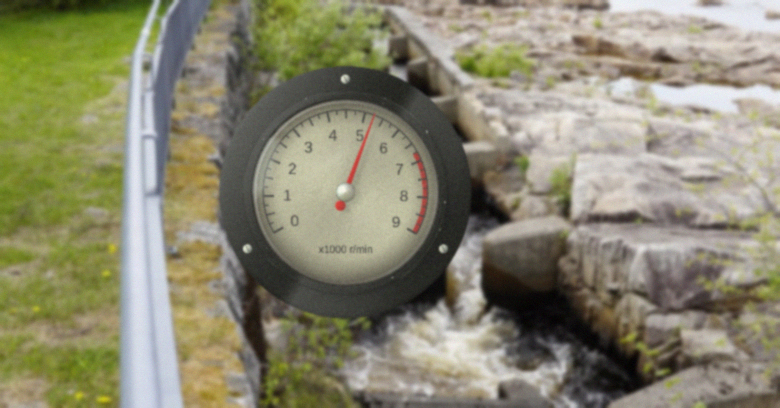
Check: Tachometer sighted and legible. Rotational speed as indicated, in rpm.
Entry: 5250 rpm
